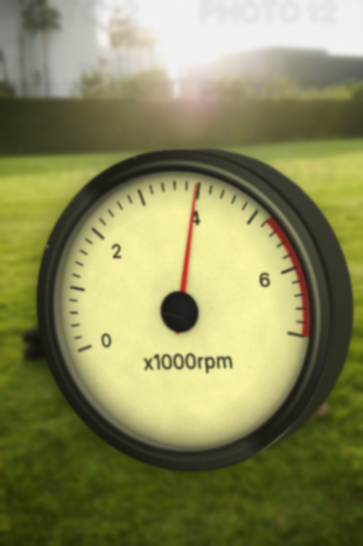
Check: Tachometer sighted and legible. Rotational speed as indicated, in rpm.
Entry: 4000 rpm
